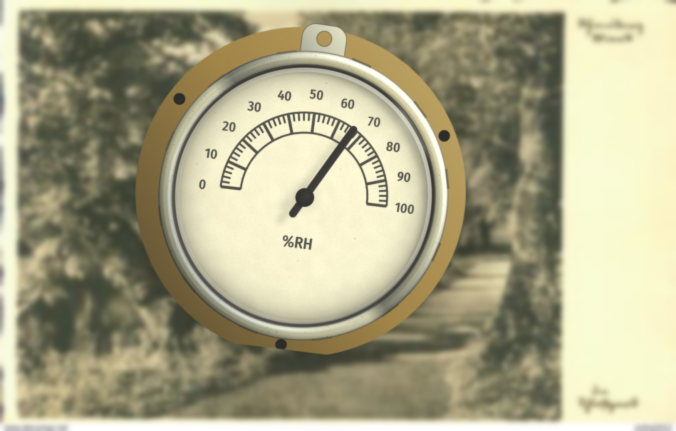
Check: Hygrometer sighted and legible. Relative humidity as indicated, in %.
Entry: 66 %
